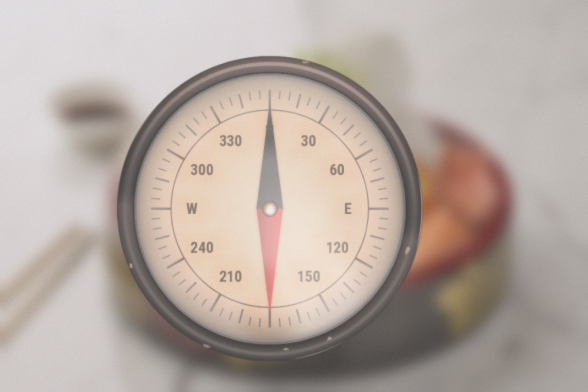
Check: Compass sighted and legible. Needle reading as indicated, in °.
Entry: 180 °
